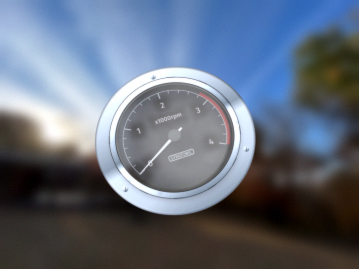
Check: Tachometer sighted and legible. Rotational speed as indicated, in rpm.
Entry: 0 rpm
